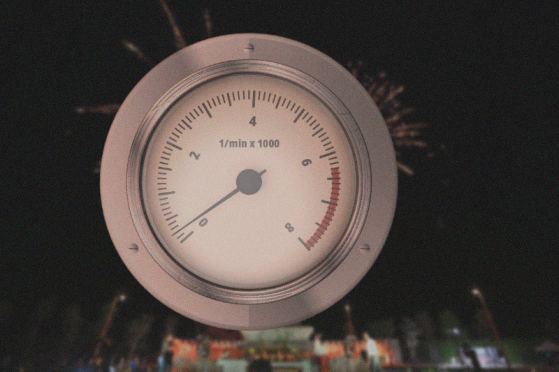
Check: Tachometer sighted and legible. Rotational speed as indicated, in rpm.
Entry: 200 rpm
